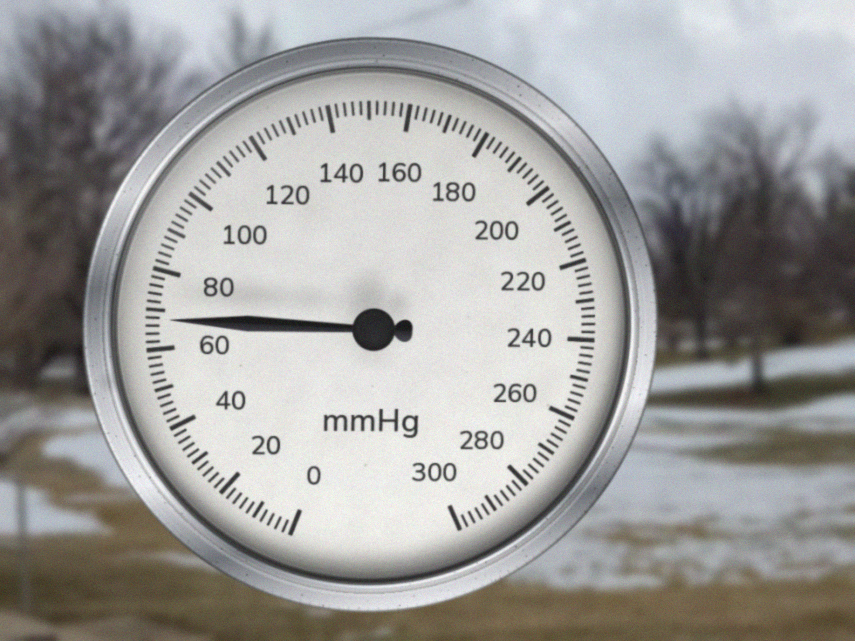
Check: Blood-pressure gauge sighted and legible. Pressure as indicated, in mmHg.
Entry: 68 mmHg
